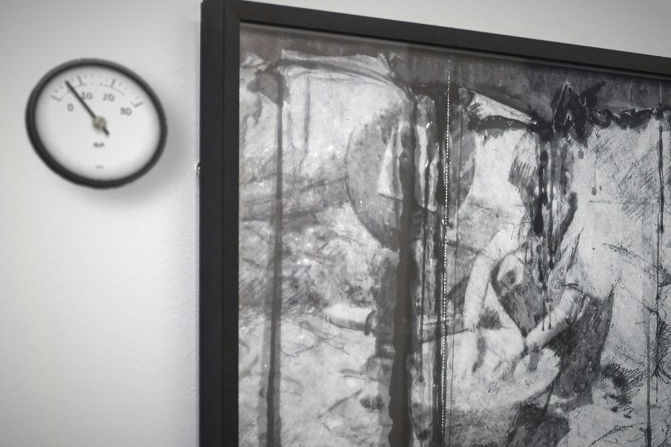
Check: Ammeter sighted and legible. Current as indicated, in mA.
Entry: 6 mA
